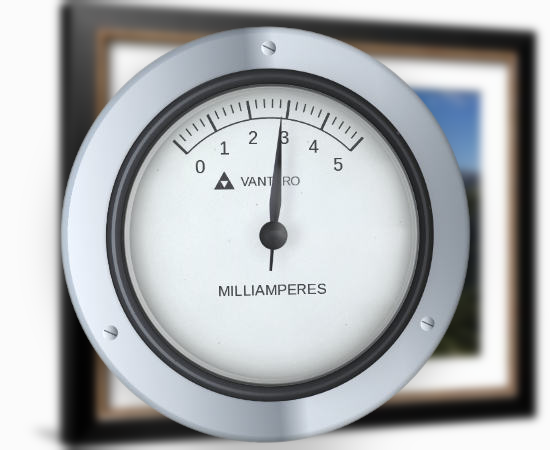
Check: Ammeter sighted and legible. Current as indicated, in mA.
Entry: 2.8 mA
